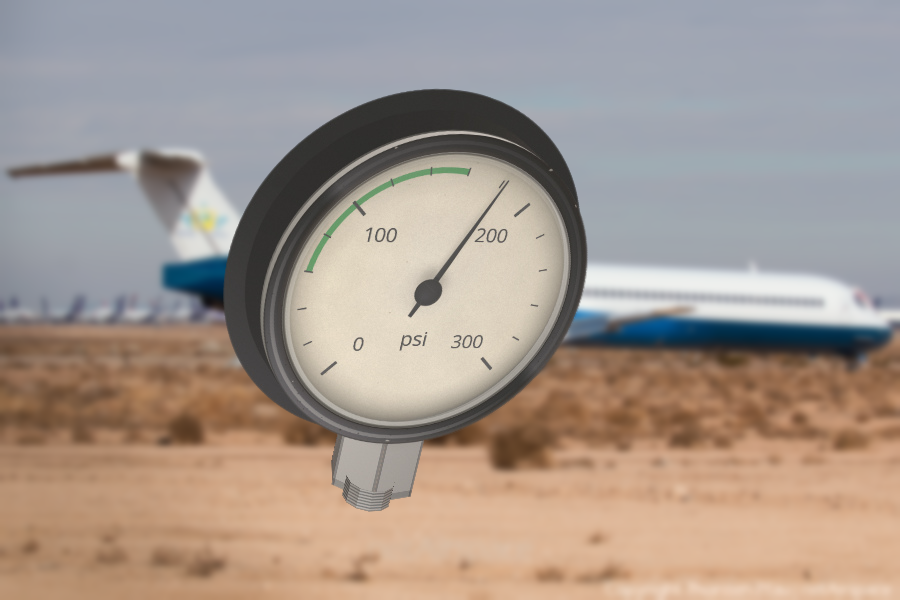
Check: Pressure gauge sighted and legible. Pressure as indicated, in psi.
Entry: 180 psi
